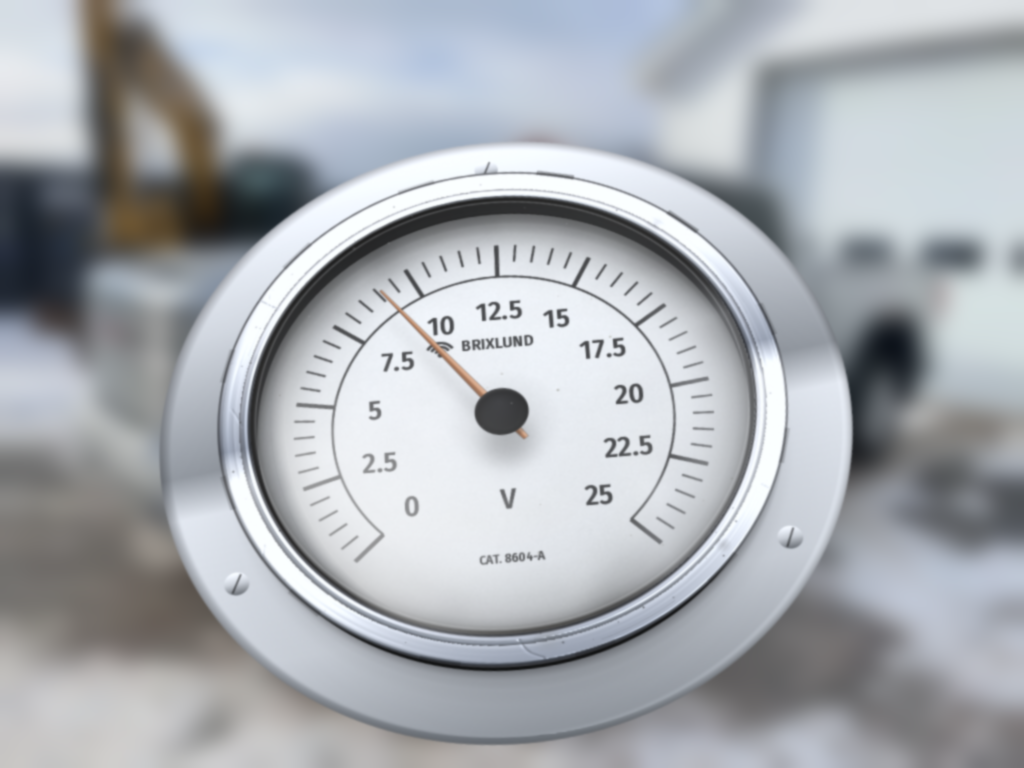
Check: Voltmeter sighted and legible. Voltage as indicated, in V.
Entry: 9 V
